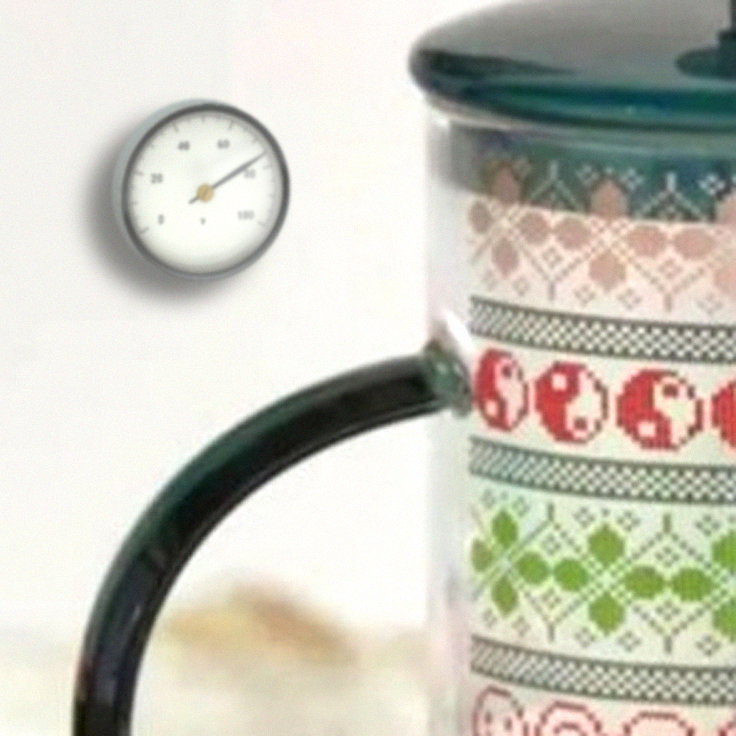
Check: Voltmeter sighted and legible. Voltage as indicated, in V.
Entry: 75 V
